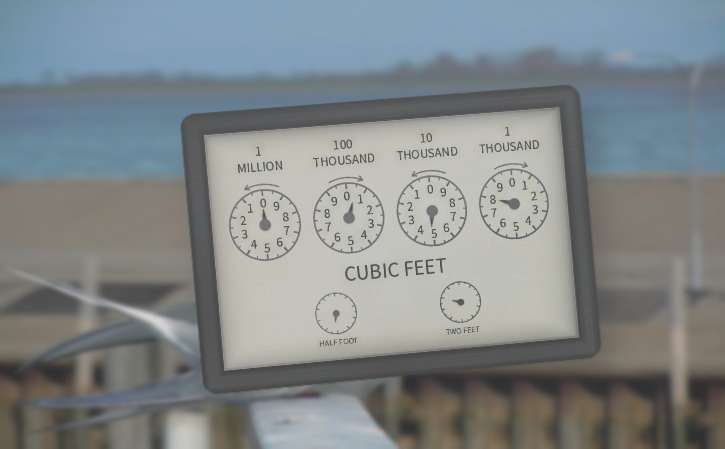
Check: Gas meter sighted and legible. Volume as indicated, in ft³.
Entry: 4800 ft³
